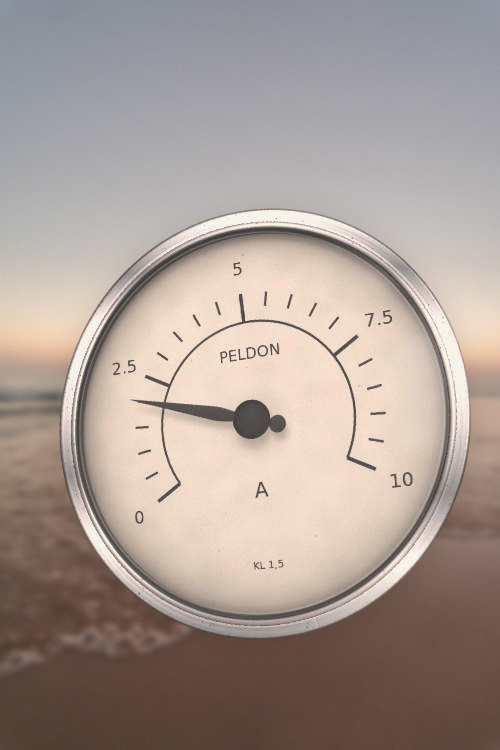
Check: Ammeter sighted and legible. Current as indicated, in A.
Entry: 2 A
